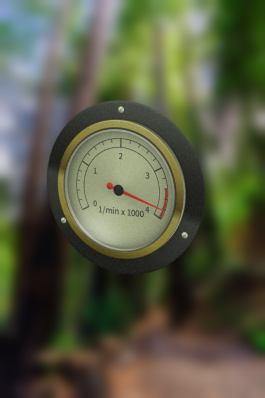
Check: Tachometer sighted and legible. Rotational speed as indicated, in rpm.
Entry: 3800 rpm
